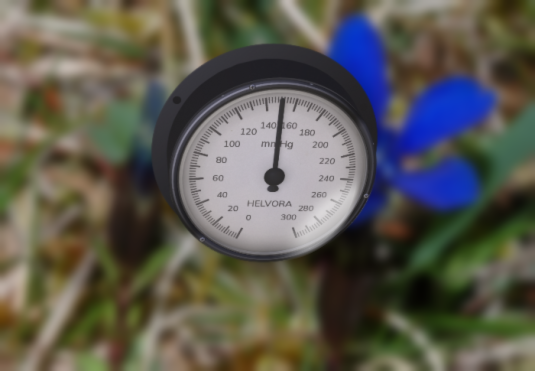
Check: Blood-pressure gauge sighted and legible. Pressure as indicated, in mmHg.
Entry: 150 mmHg
